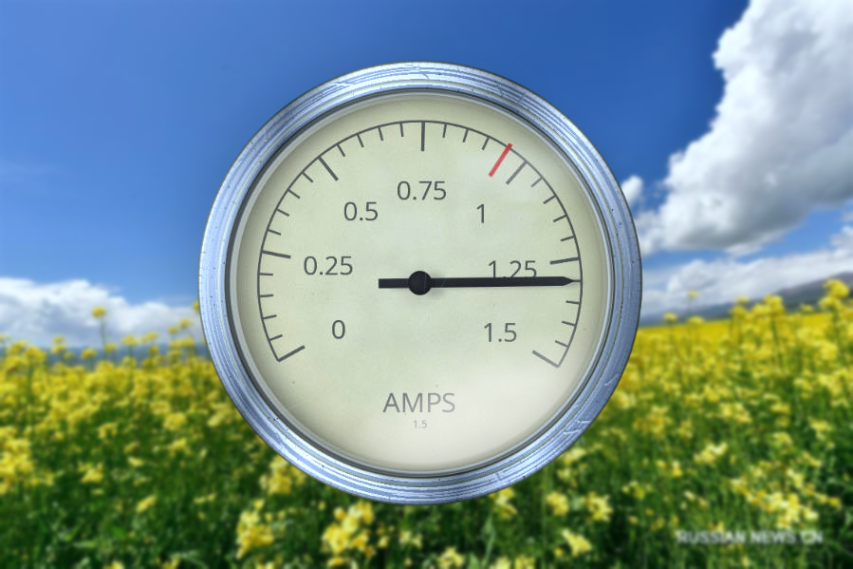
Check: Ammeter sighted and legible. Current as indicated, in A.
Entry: 1.3 A
